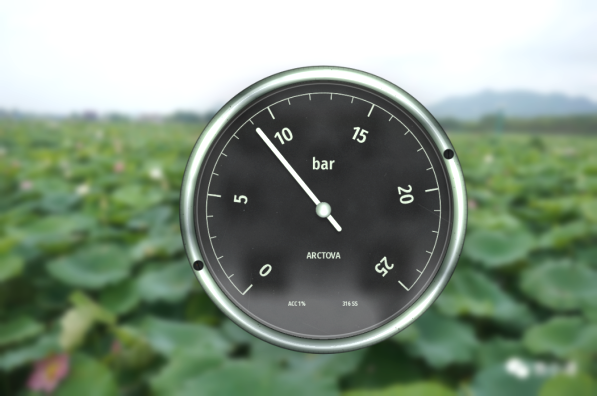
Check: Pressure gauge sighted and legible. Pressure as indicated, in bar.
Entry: 9 bar
